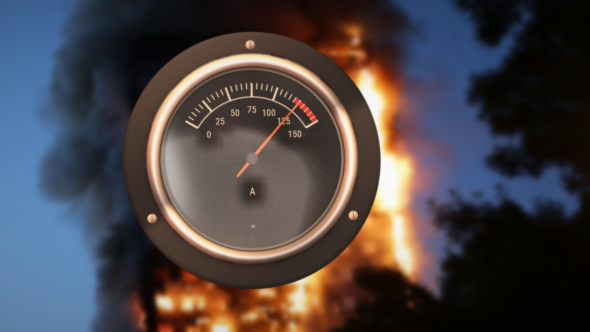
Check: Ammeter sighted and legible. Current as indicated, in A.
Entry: 125 A
